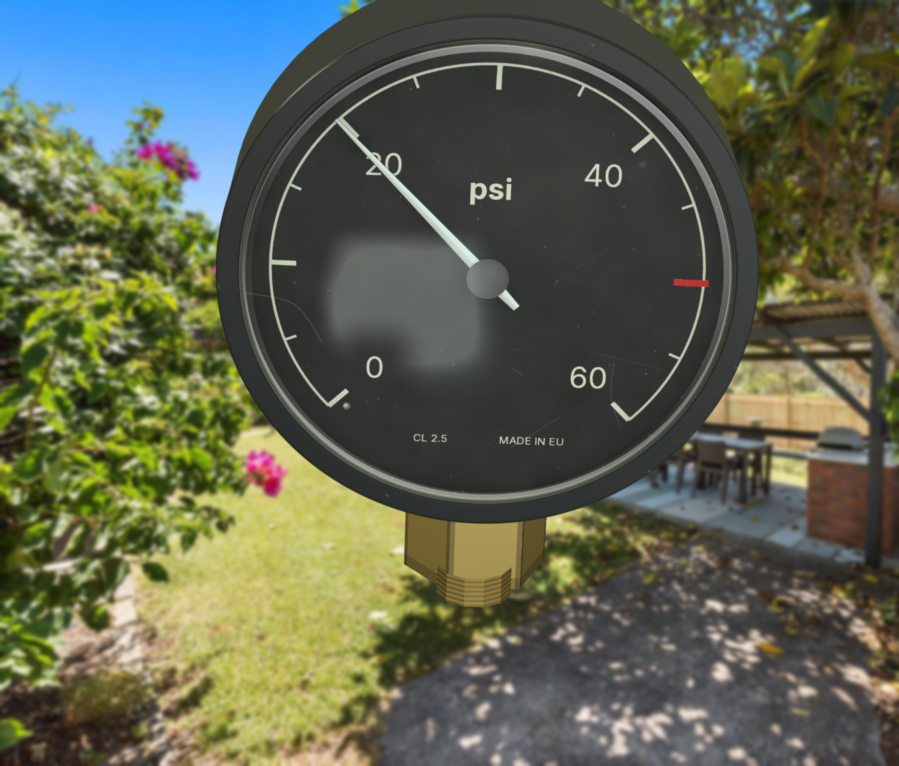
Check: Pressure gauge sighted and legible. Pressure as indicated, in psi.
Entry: 20 psi
